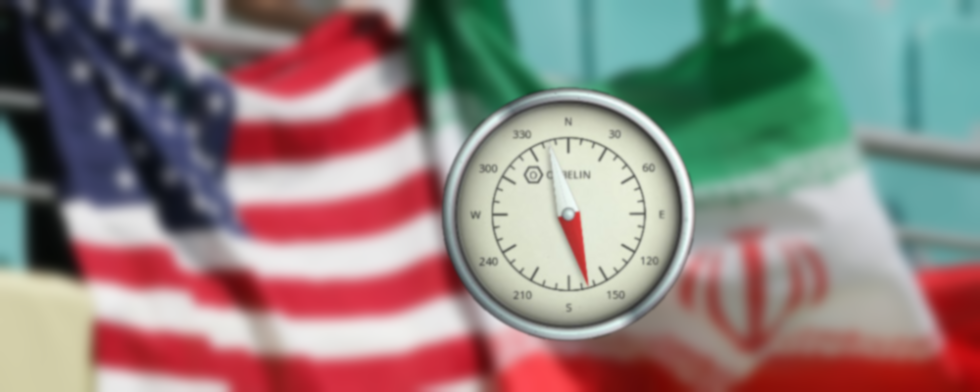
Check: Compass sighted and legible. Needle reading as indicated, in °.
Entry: 165 °
